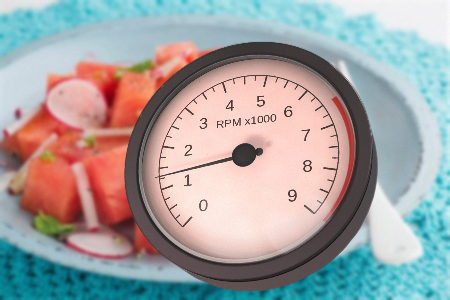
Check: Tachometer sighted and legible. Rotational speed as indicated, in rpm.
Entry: 1250 rpm
